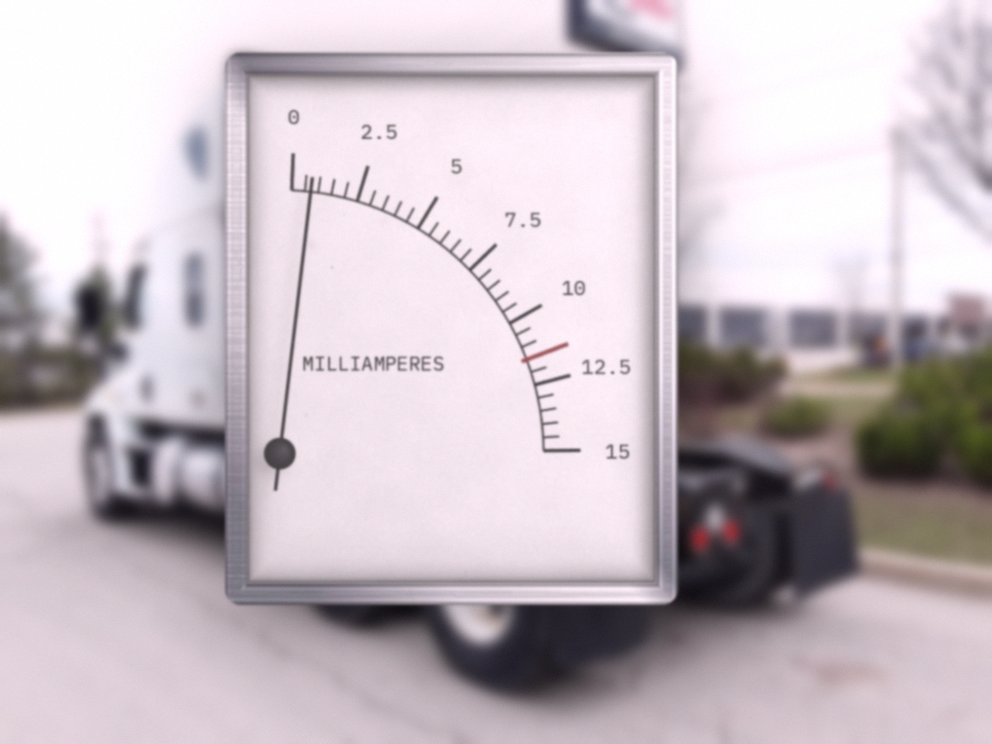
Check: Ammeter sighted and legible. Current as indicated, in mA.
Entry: 0.75 mA
